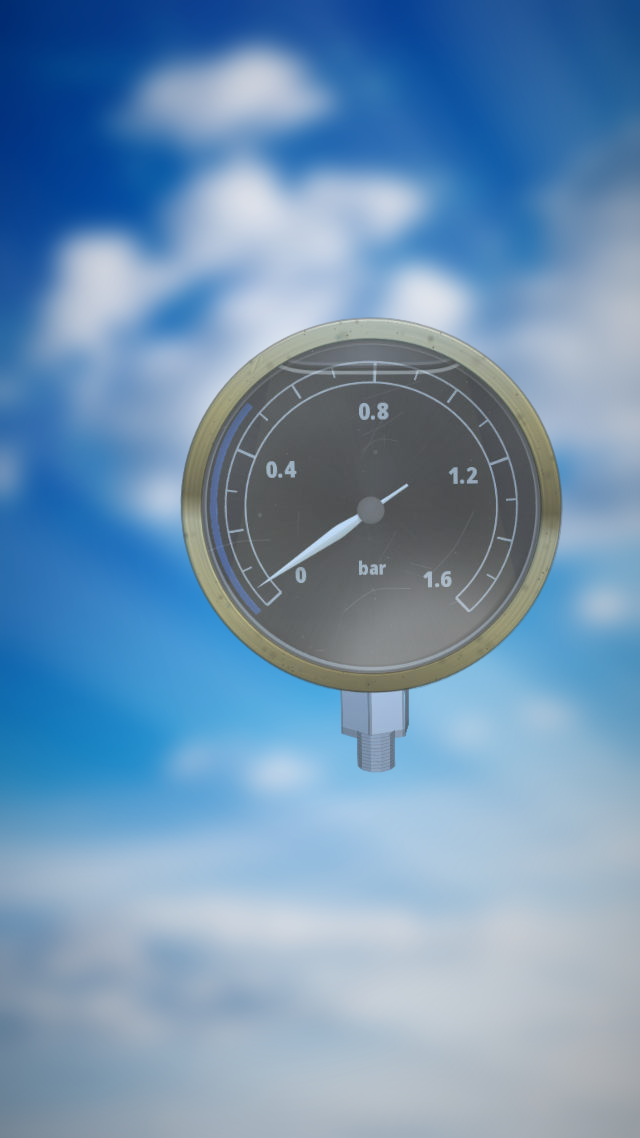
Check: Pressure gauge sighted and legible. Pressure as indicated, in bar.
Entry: 0.05 bar
